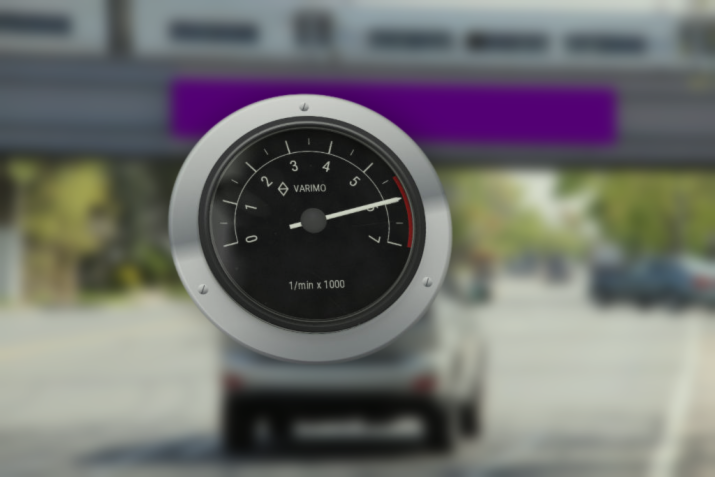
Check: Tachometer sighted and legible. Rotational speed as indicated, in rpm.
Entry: 6000 rpm
